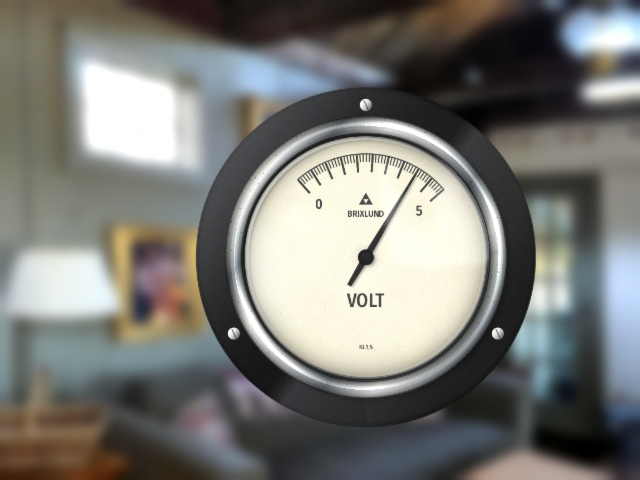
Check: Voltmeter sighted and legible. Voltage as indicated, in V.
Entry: 4 V
